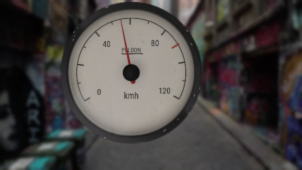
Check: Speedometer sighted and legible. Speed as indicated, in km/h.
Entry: 55 km/h
